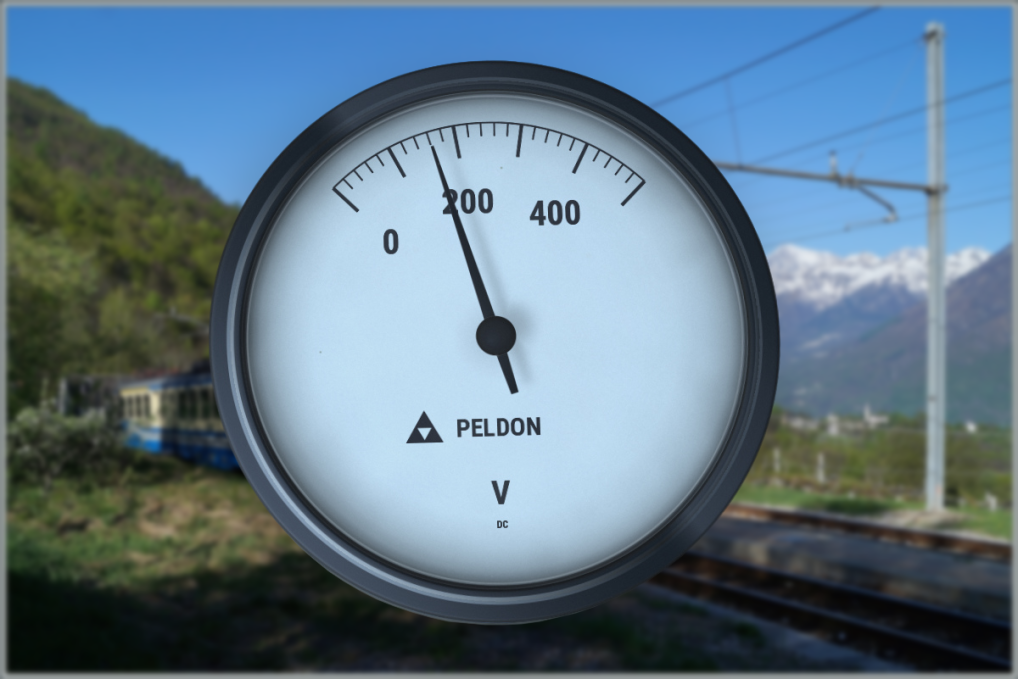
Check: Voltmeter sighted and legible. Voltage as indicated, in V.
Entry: 160 V
